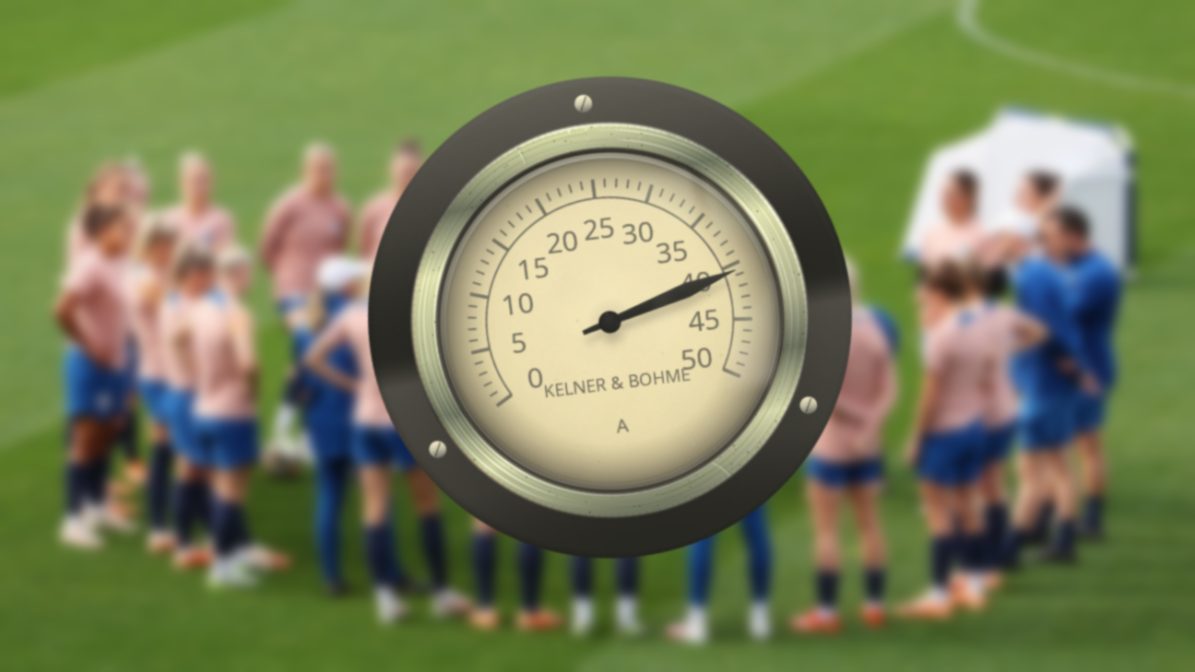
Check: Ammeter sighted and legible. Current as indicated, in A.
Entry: 40.5 A
